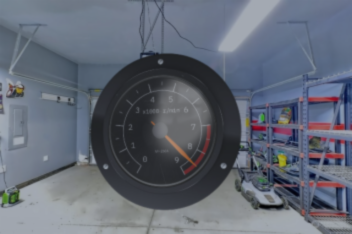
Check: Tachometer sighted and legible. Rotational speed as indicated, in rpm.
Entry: 8500 rpm
